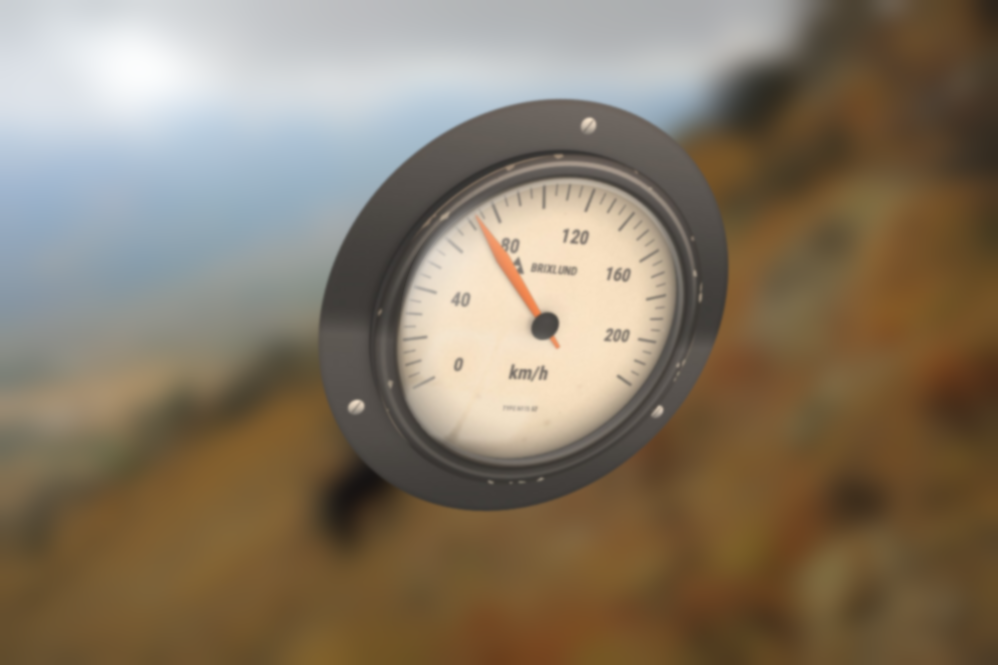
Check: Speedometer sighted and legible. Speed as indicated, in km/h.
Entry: 72.5 km/h
